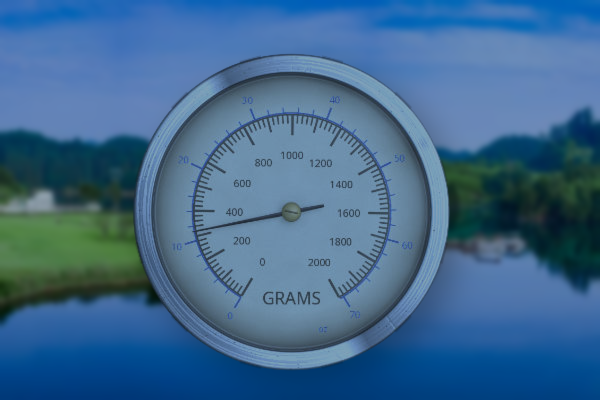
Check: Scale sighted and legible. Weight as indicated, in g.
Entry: 320 g
